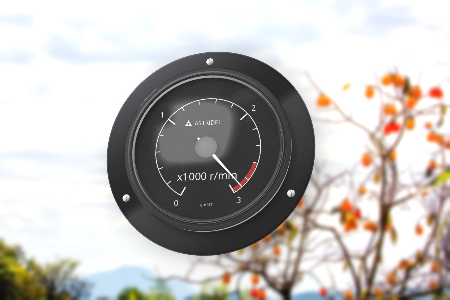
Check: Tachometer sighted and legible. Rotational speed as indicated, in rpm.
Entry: 2900 rpm
